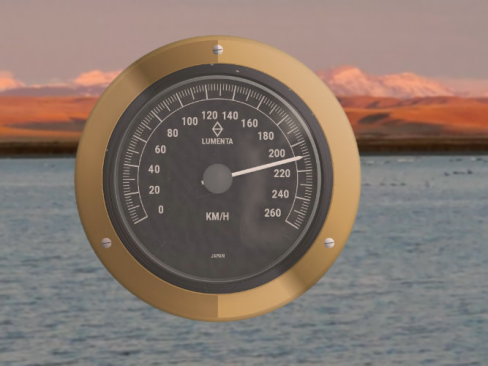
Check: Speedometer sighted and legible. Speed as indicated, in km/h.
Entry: 210 km/h
